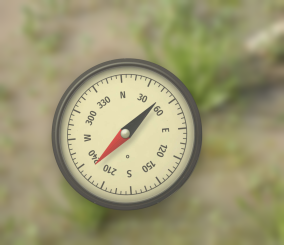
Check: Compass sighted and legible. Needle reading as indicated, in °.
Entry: 230 °
